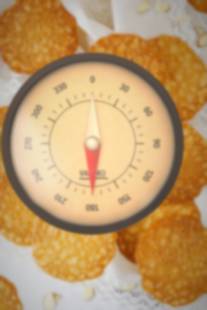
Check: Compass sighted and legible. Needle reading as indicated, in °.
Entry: 180 °
